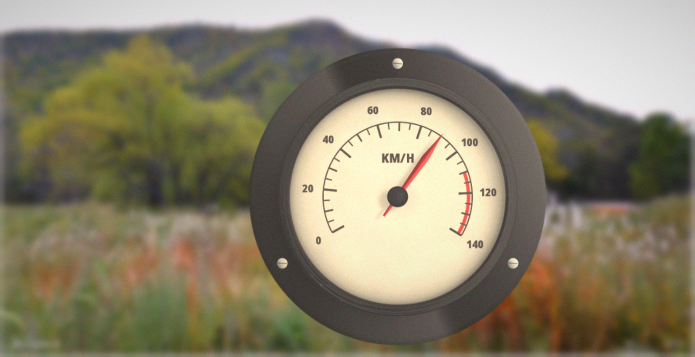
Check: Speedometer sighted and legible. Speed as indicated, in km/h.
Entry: 90 km/h
